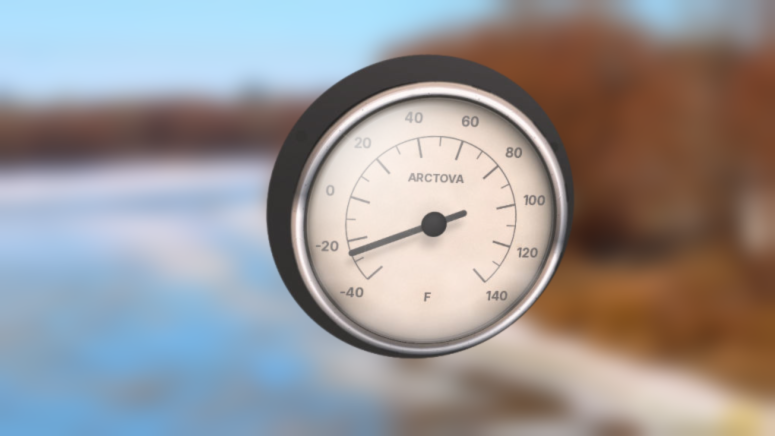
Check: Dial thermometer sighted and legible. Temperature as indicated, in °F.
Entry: -25 °F
